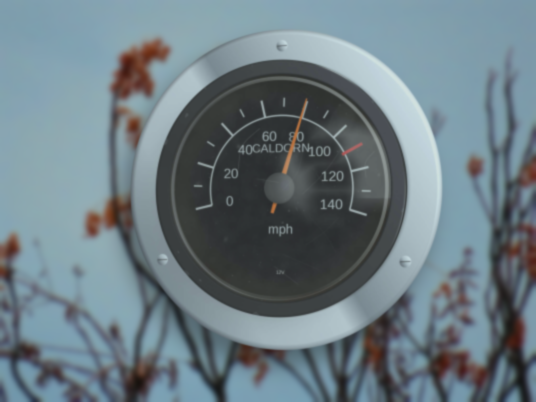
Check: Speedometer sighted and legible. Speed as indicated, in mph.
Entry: 80 mph
